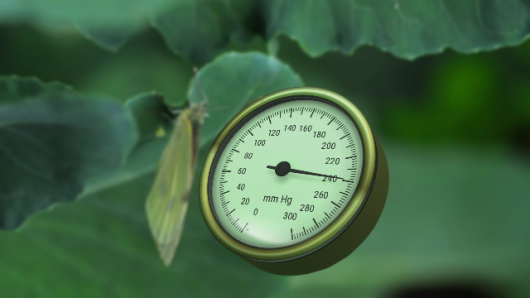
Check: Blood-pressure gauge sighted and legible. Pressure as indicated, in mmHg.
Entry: 240 mmHg
